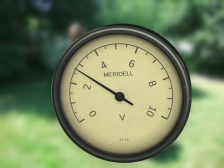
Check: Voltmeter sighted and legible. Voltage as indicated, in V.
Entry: 2.75 V
